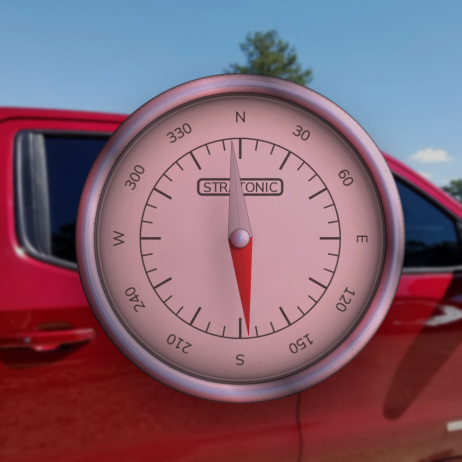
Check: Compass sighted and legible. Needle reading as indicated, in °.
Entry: 175 °
